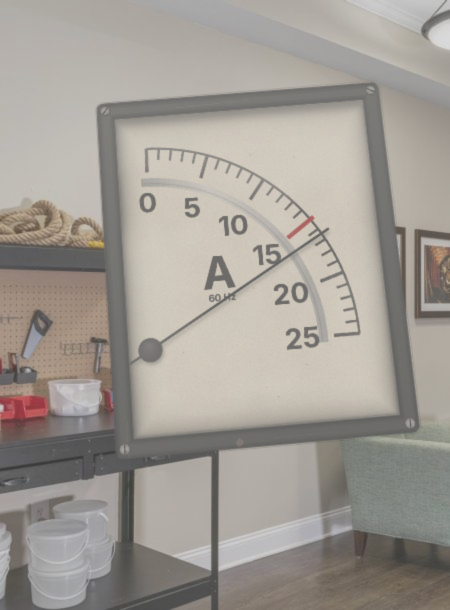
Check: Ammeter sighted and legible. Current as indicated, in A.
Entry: 16.5 A
